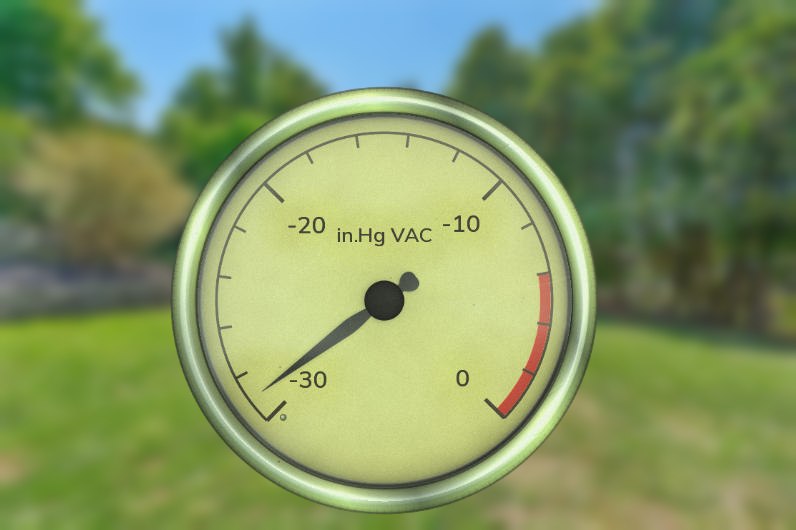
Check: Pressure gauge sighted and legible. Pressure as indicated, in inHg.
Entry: -29 inHg
